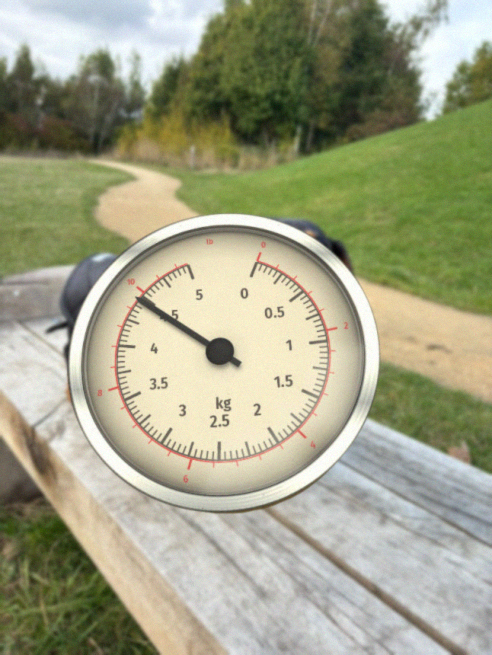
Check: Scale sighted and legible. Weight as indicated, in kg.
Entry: 4.45 kg
